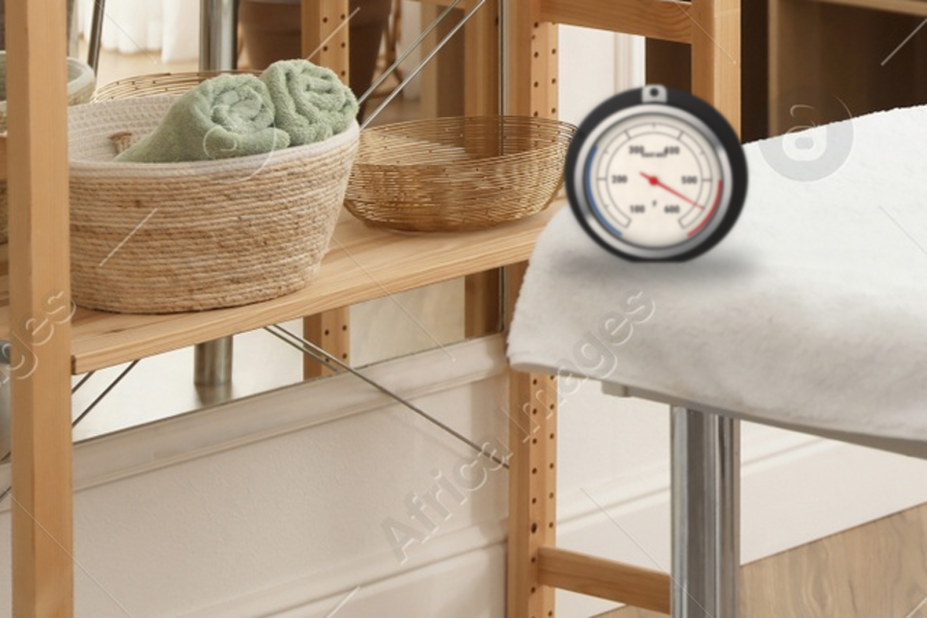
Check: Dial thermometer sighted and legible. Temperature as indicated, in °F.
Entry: 550 °F
